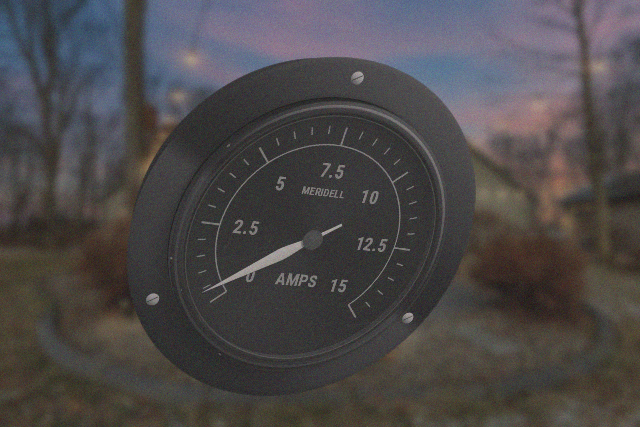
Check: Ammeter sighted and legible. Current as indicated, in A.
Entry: 0.5 A
